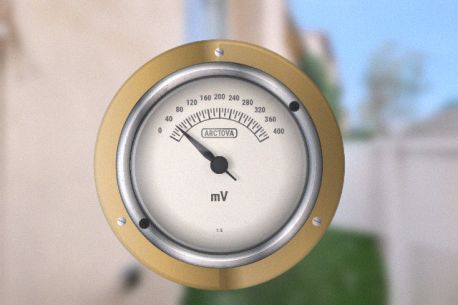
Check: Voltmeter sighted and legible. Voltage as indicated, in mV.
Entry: 40 mV
